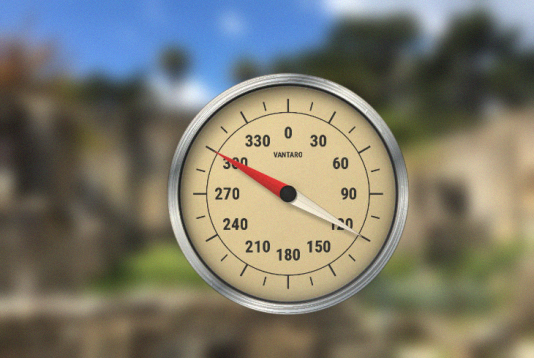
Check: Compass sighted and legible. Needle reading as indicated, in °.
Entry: 300 °
